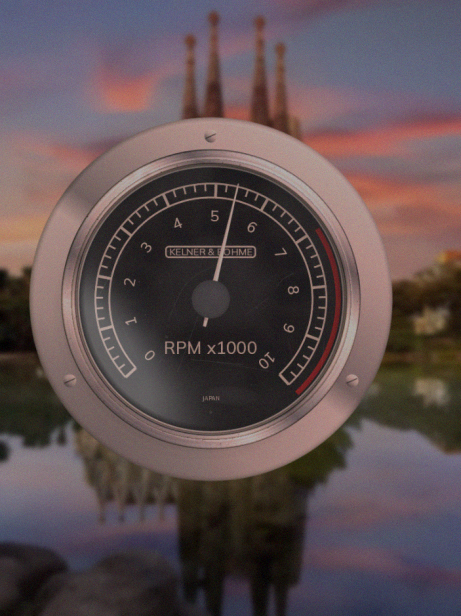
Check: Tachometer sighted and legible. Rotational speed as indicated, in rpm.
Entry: 5400 rpm
